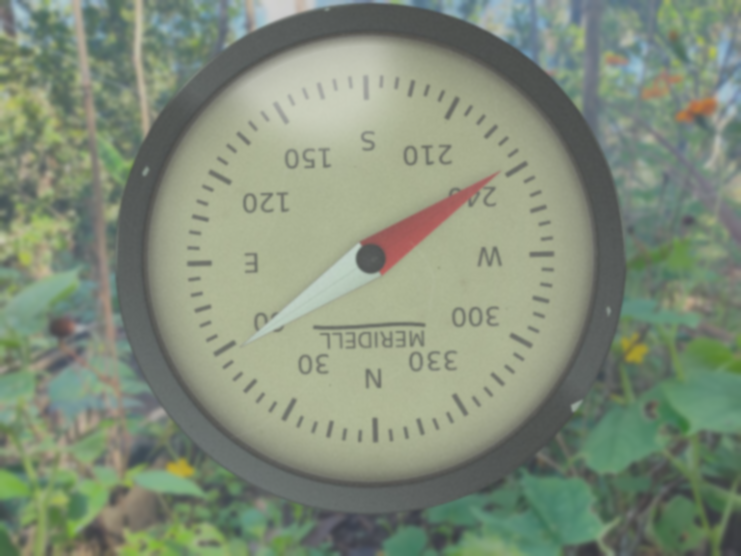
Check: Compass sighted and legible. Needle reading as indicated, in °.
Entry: 237.5 °
